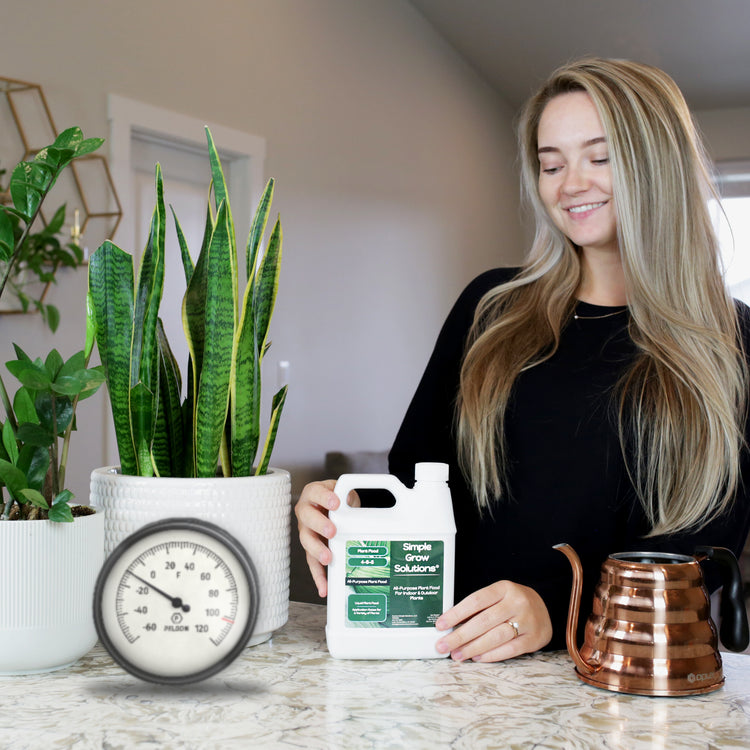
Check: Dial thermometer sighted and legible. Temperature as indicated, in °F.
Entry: -10 °F
